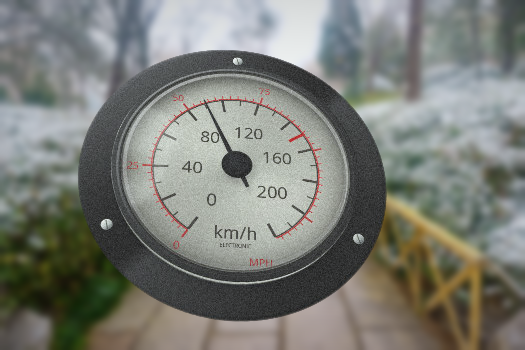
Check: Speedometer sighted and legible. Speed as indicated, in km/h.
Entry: 90 km/h
